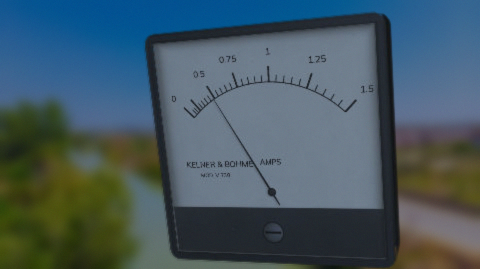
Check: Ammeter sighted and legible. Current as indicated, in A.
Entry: 0.5 A
